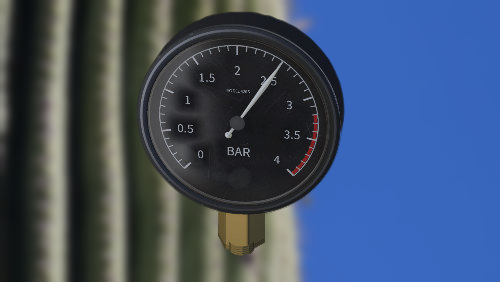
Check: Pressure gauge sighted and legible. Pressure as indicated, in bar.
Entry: 2.5 bar
